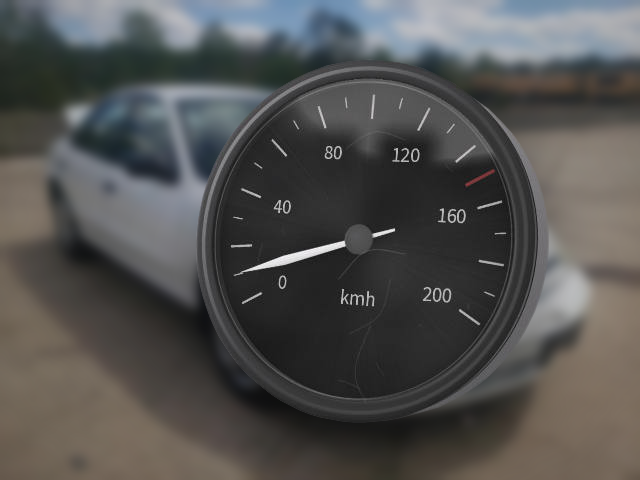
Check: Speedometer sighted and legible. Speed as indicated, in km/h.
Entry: 10 km/h
